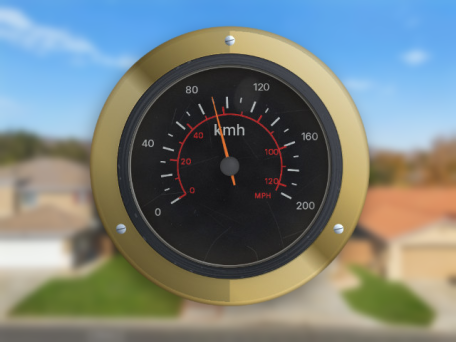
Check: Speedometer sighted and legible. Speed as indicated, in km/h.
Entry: 90 km/h
